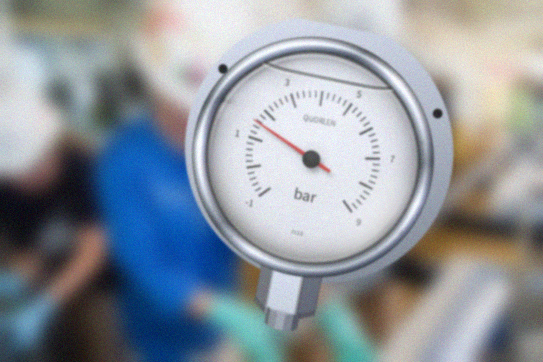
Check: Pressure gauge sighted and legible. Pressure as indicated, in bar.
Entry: 1.6 bar
